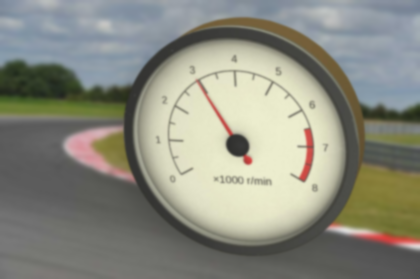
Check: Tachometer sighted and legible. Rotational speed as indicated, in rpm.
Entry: 3000 rpm
